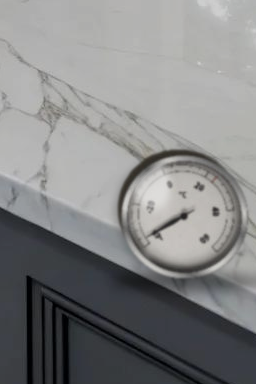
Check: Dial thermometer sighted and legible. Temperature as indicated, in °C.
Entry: -36 °C
